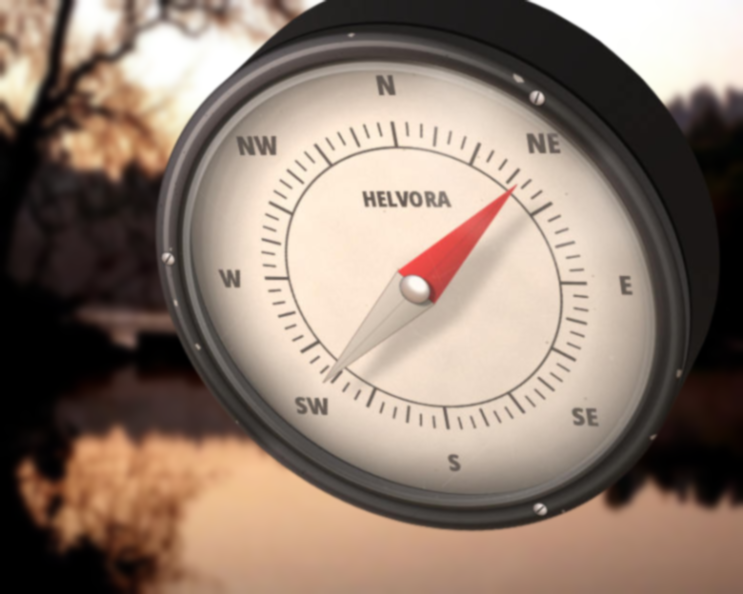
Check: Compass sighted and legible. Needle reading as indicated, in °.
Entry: 47.5 °
